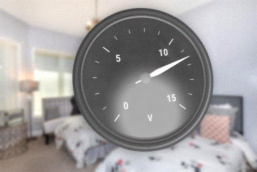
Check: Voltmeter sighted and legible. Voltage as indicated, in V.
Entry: 11.5 V
